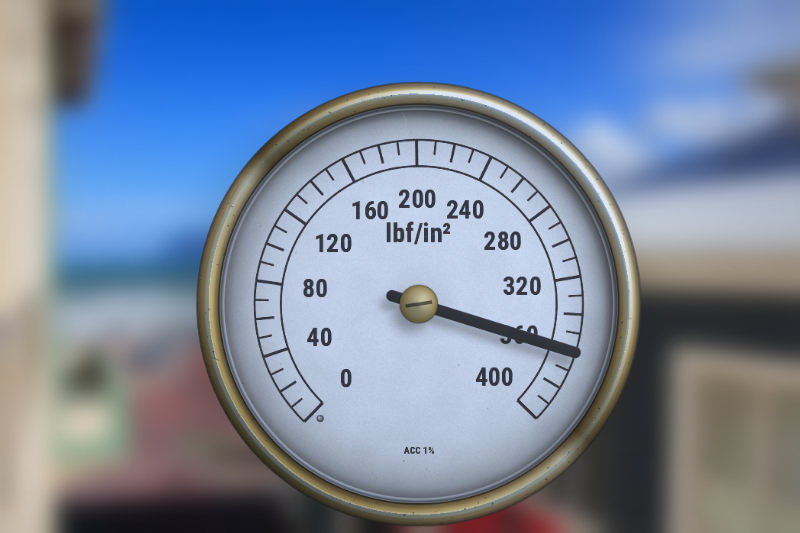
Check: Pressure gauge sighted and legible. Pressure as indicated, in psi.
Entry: 360 psi
